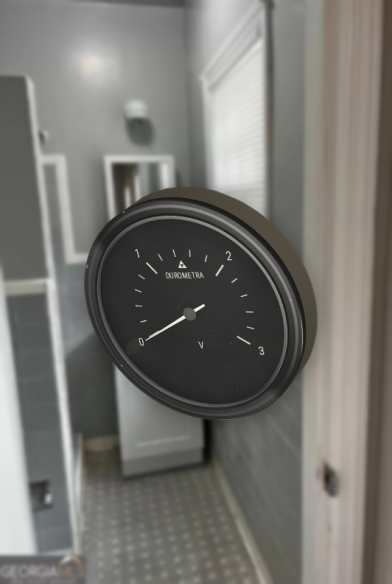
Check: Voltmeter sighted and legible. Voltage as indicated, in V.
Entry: 0 V
